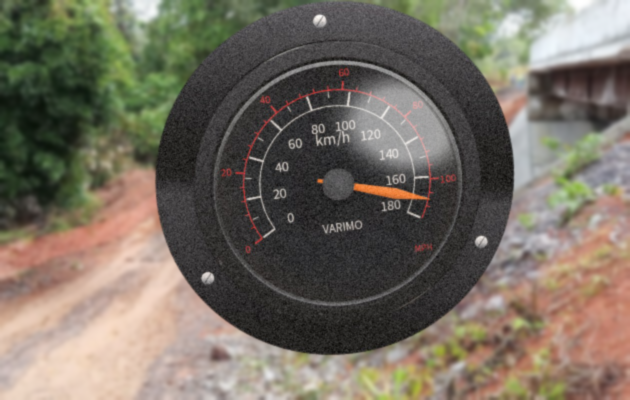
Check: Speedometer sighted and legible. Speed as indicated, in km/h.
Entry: 170 km/h
